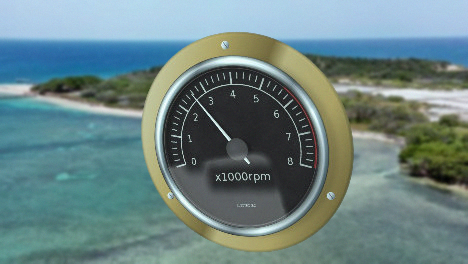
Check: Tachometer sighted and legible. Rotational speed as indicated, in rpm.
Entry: 2600 rpm
